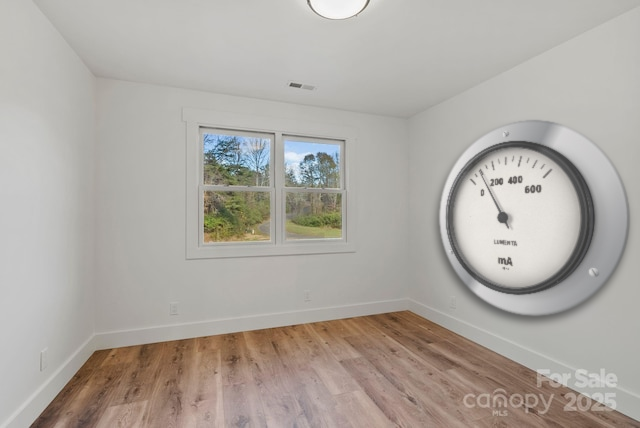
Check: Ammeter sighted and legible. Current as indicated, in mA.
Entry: 100 mA
